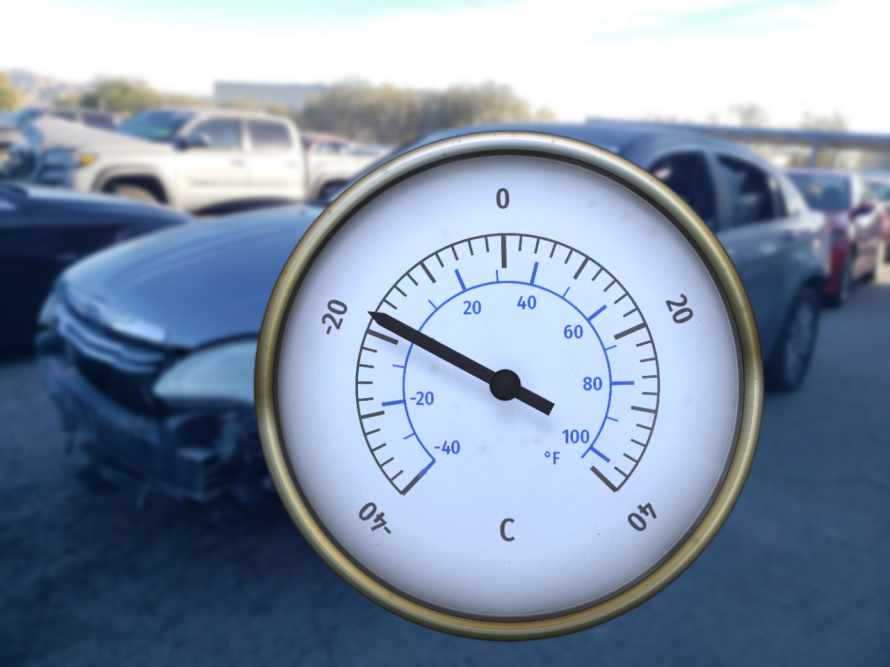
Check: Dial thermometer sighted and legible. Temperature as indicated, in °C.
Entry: -18 °C
